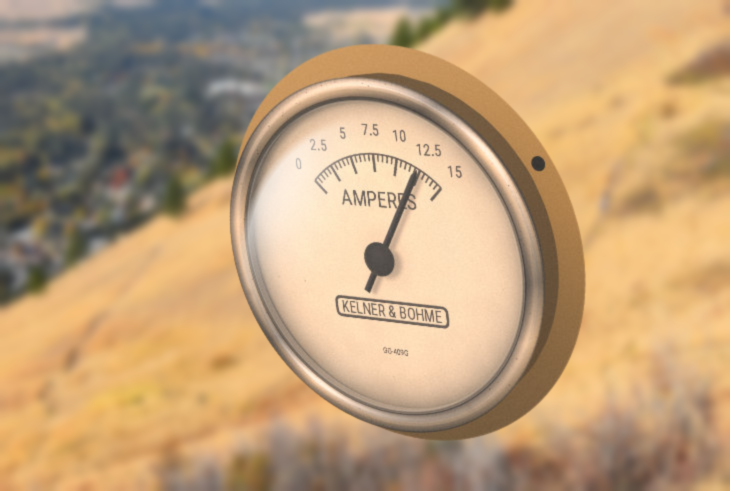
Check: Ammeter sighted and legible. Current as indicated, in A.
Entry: 12.5 A
